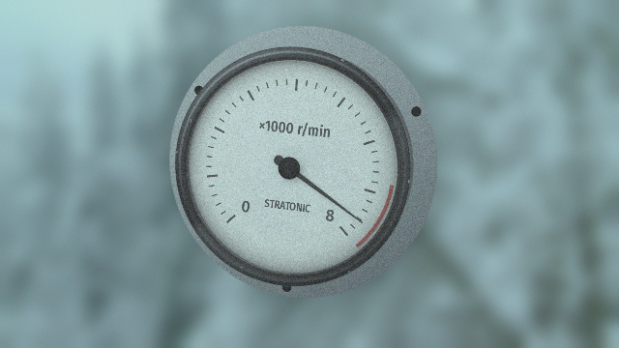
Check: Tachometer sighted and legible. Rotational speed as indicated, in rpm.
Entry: 7600 rpm
